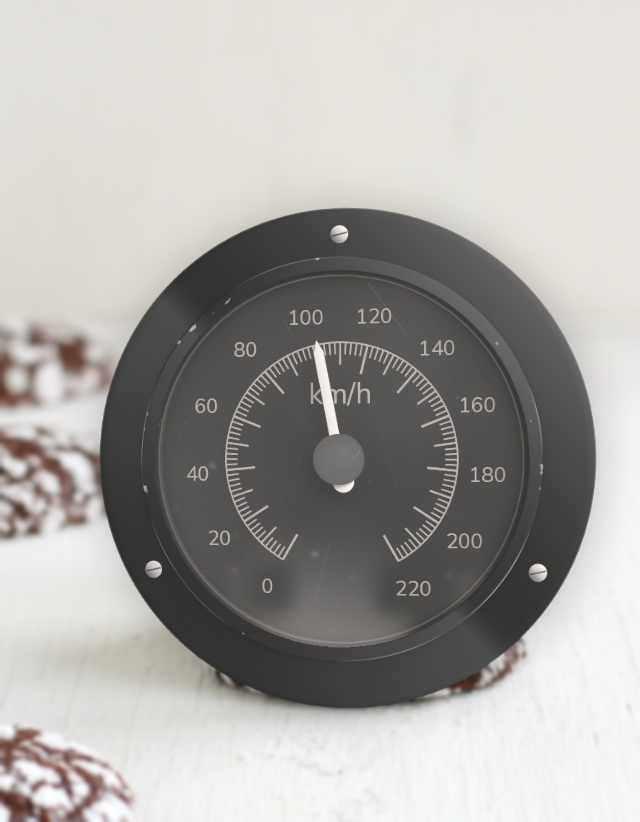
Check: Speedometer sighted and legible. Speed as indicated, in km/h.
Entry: 102 km/h
